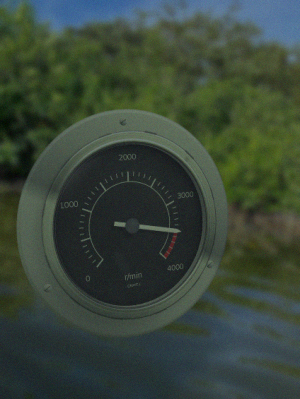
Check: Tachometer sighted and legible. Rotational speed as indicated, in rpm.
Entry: 3500 rpm
